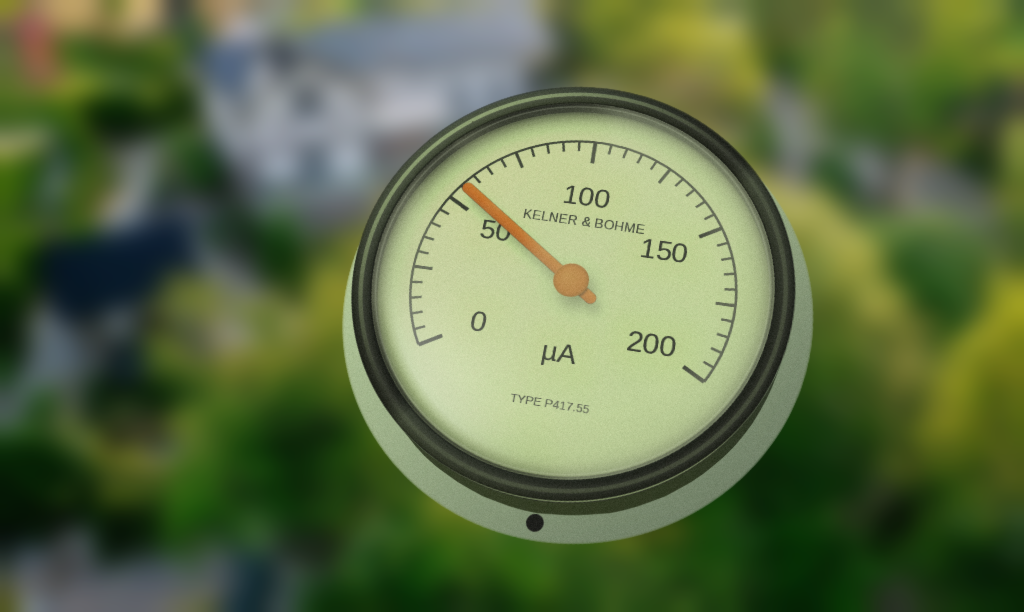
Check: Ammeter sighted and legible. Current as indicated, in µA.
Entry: 55 µA
